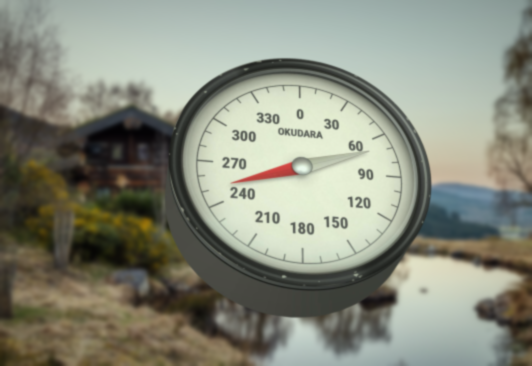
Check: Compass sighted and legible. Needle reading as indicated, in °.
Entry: 250 °
